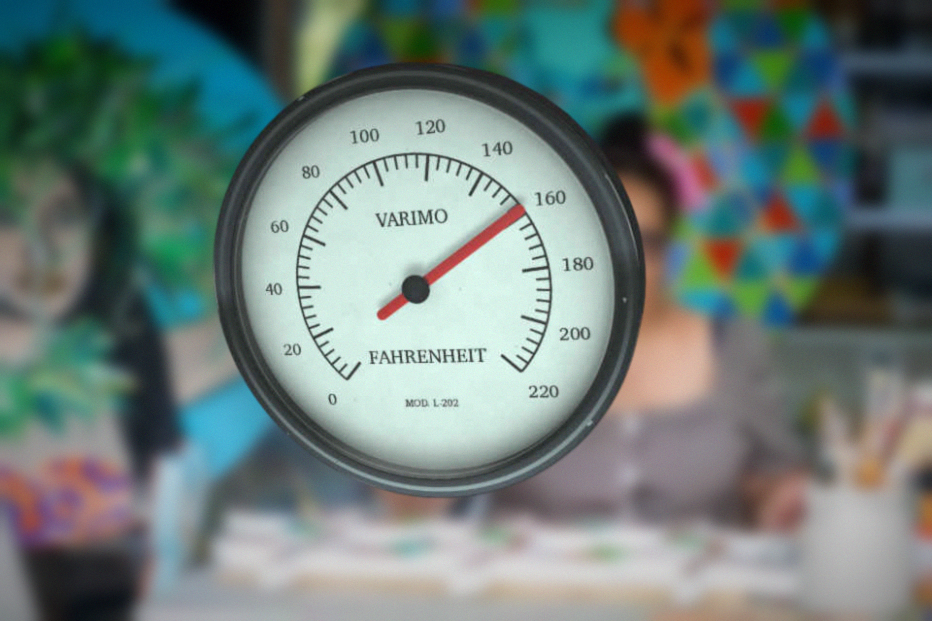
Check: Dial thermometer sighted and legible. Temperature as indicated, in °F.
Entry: 158 °F
